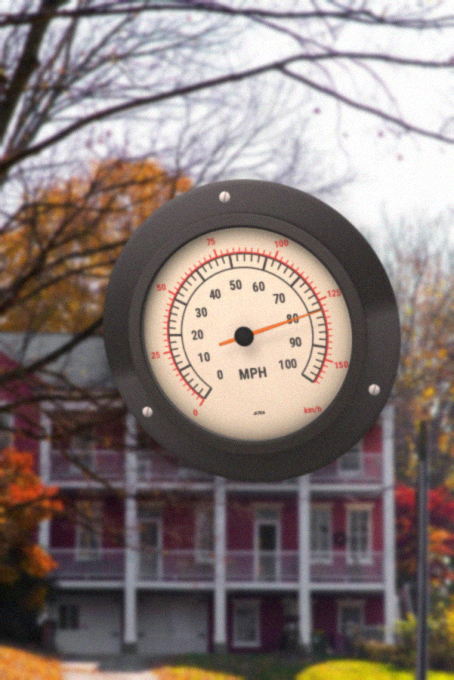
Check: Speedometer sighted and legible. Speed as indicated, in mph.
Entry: 80 mph
